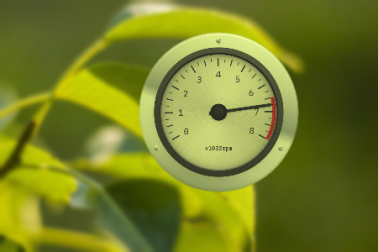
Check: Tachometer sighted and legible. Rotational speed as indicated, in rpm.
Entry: 6750 rpm
